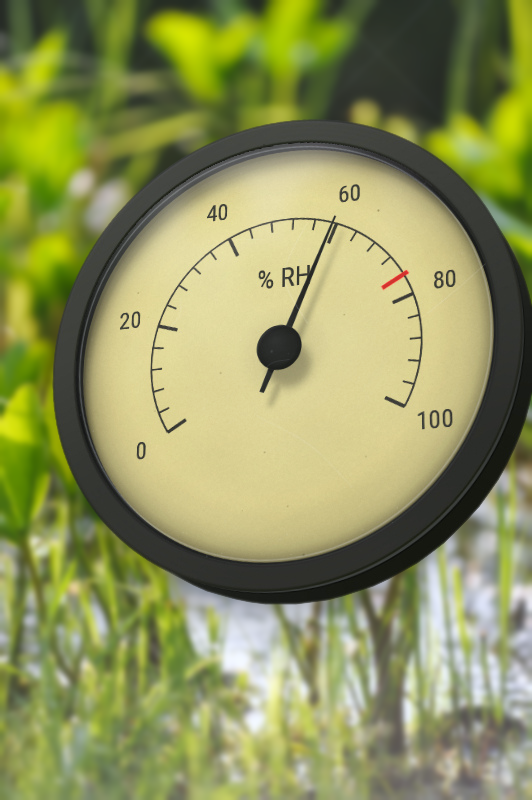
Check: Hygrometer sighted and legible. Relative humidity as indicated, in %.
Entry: 60 %
